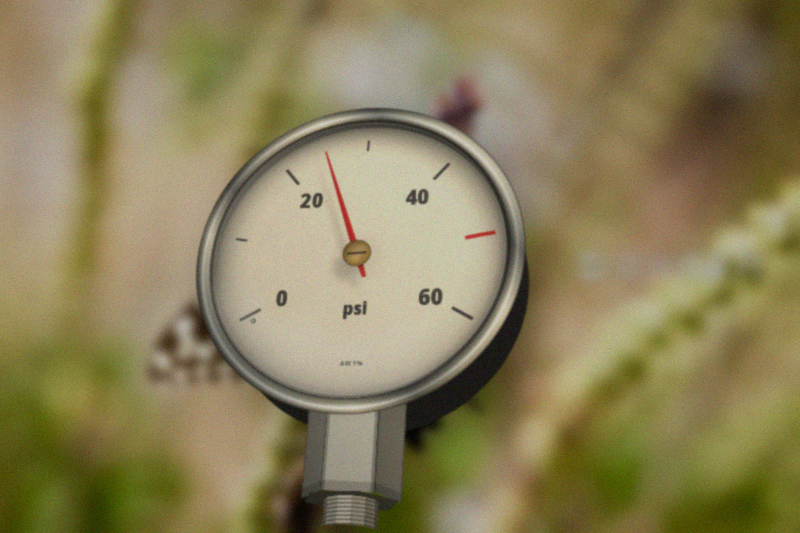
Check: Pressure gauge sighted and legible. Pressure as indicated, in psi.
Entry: 25 psi
